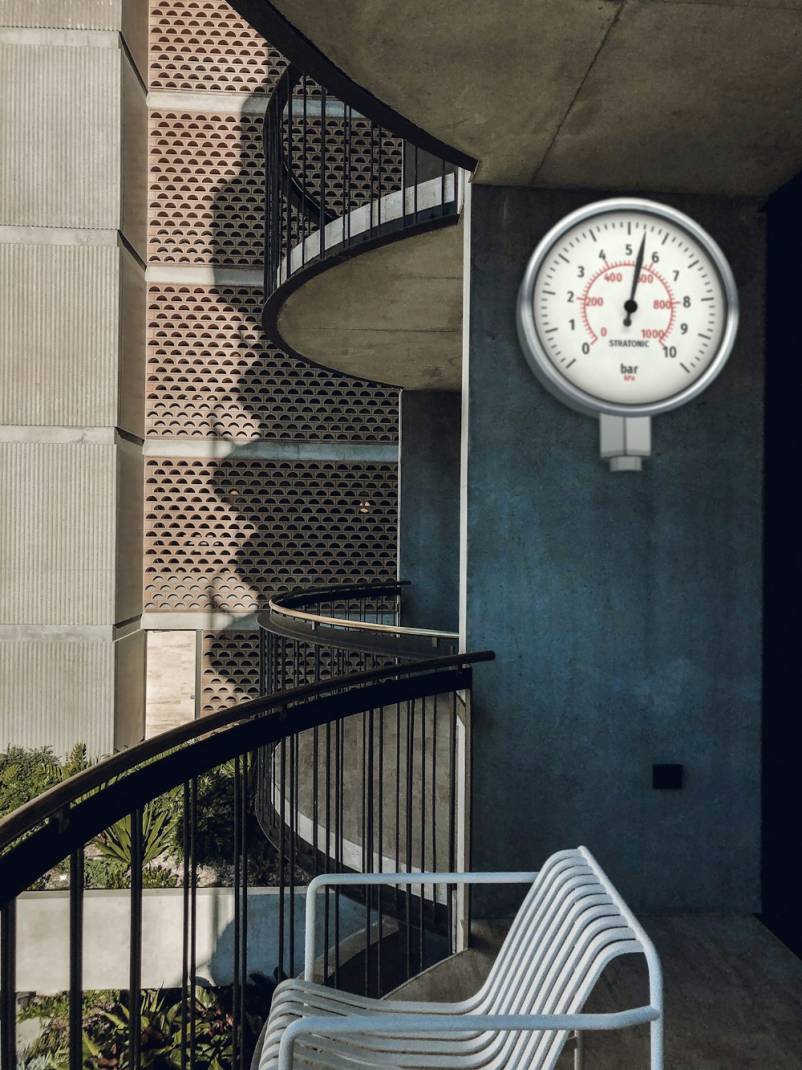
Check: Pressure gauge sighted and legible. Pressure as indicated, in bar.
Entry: 5.4 bar
